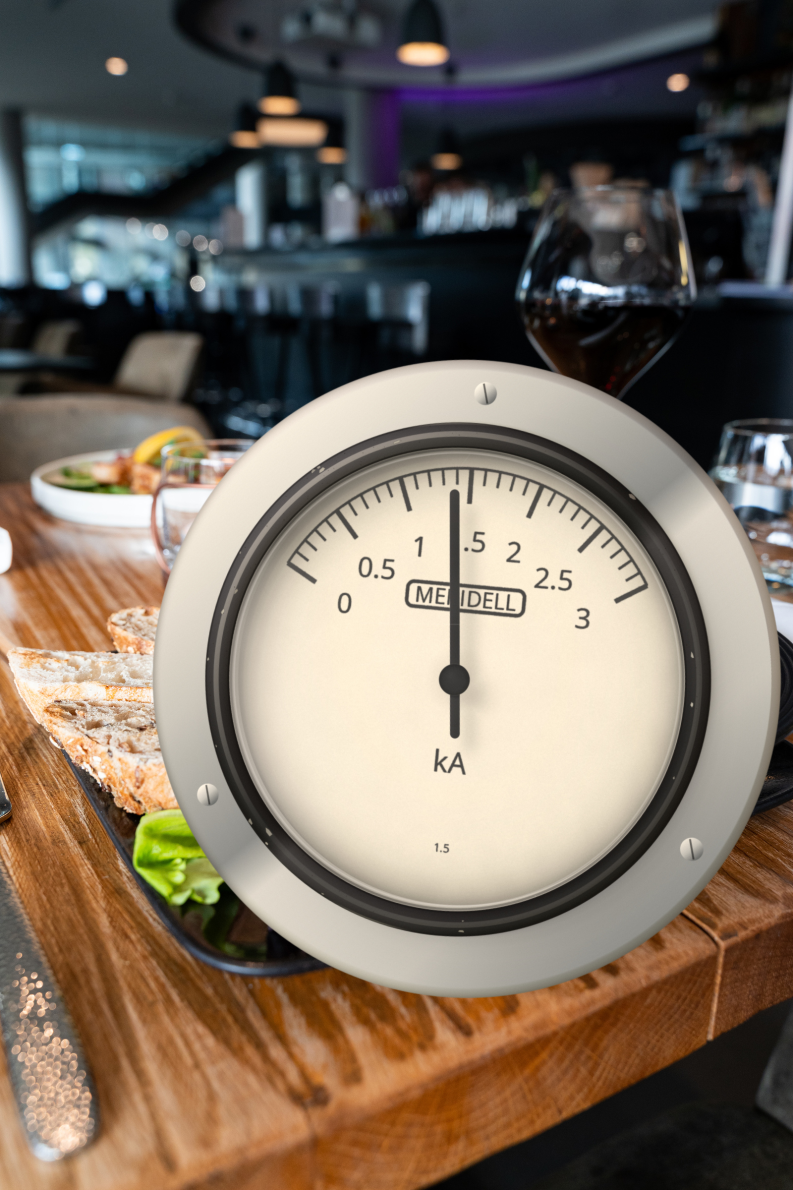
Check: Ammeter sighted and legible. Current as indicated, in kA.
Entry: 1.4 kA
